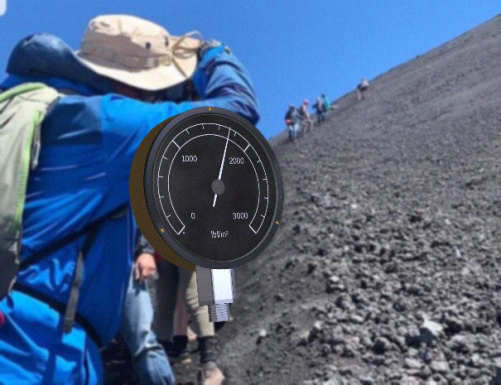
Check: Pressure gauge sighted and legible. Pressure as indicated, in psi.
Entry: 1700 psi
